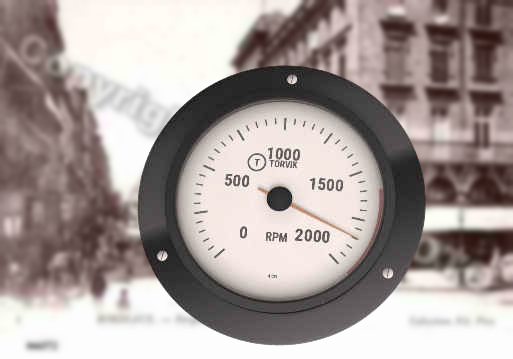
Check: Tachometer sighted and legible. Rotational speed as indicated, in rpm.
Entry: 1850 rpm
